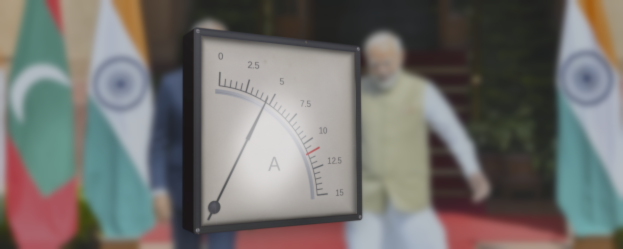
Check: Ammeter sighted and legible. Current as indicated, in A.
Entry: 4.5 A
